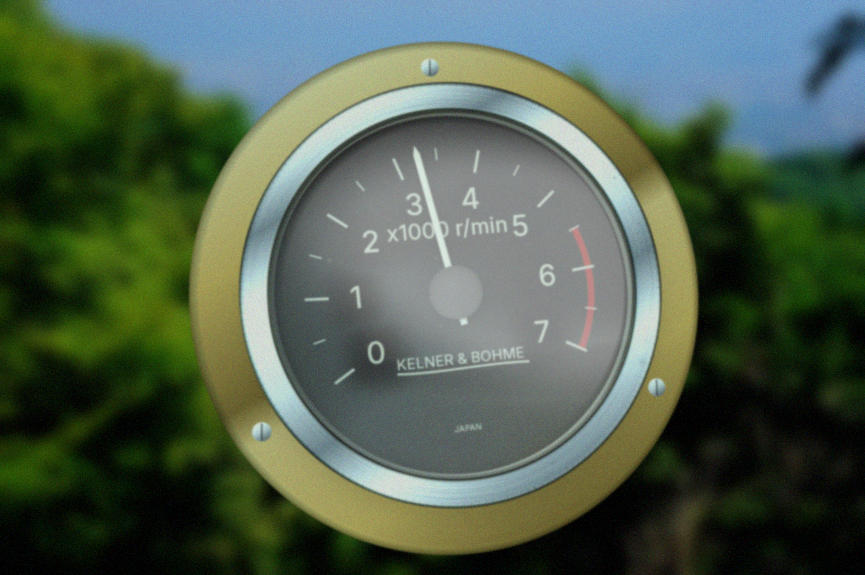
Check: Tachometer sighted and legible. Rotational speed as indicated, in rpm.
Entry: 3250 rpm
